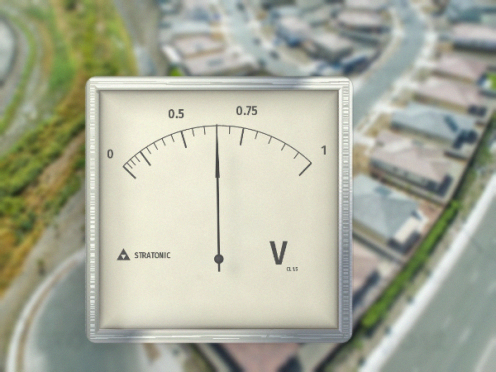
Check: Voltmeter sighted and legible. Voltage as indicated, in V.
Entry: 0.65 V
